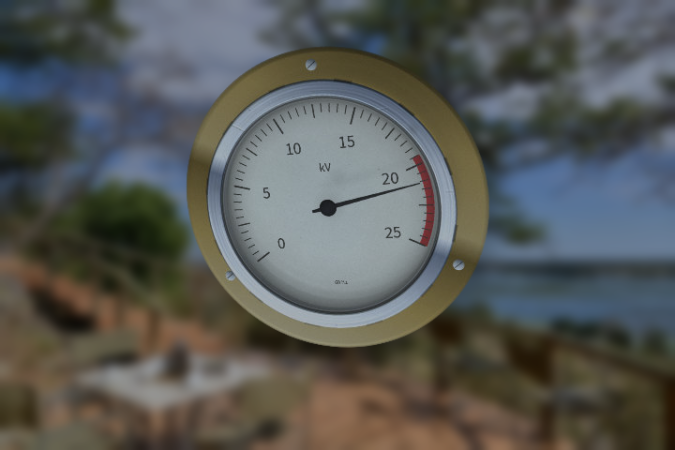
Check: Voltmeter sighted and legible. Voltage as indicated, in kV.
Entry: 21 kV
